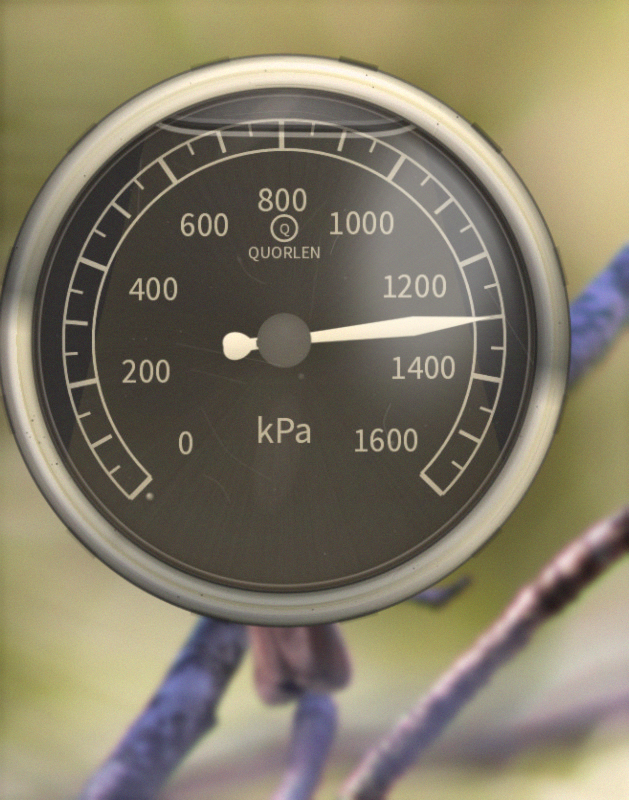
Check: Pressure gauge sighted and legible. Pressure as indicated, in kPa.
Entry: 1300 kPa
